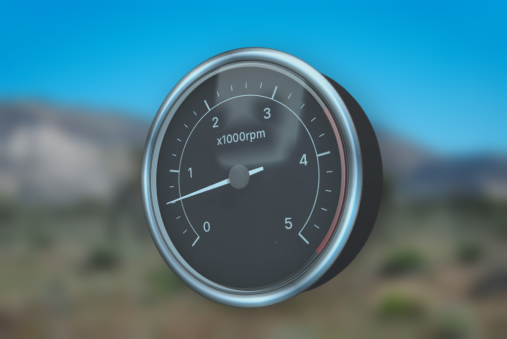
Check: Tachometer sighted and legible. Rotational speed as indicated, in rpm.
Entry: 600 rpm
